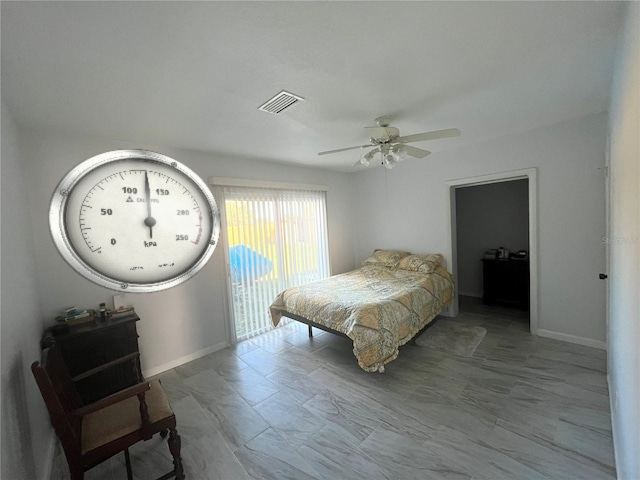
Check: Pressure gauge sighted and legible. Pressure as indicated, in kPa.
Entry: 125 kPa
